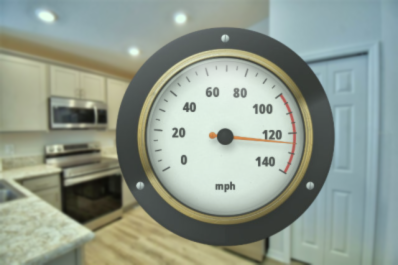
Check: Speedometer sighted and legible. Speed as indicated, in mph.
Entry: 125 mph
